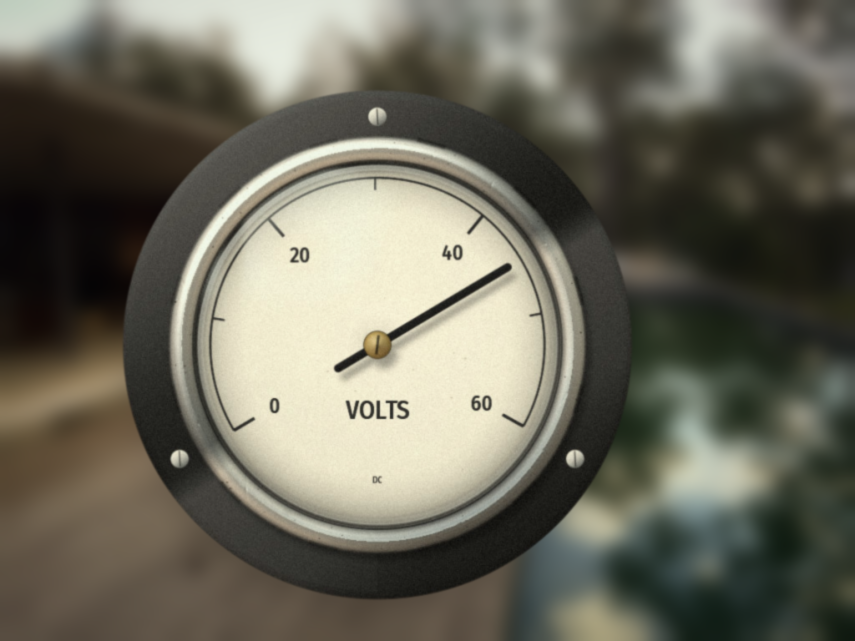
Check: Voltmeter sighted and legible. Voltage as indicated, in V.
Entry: 45 V
